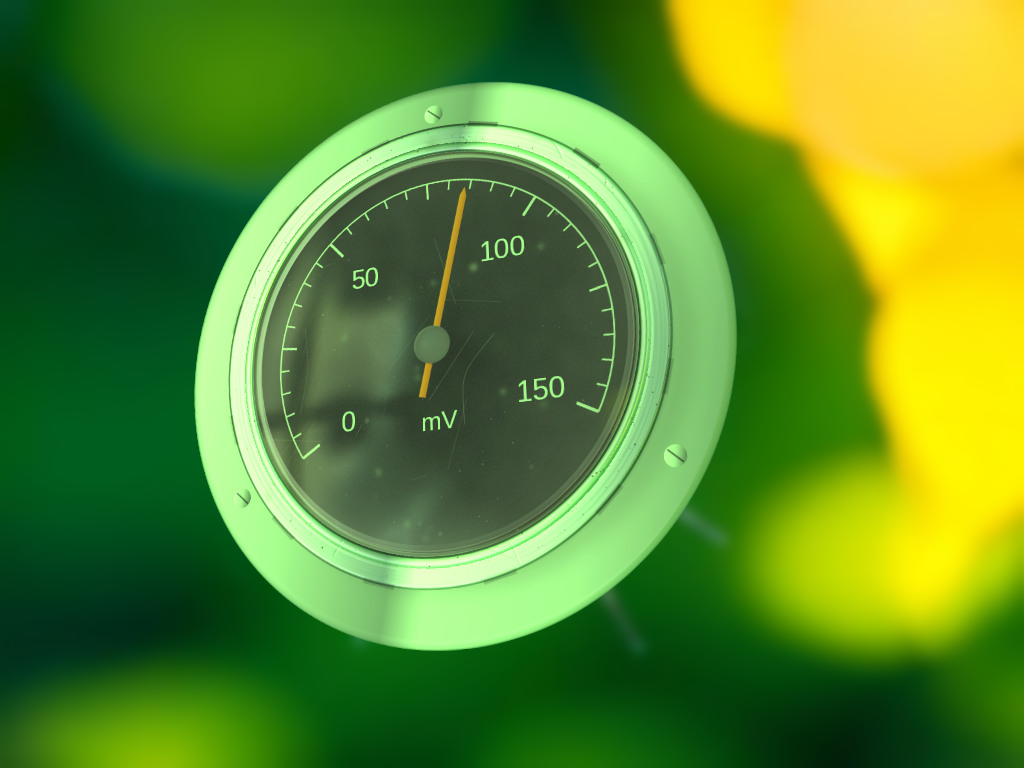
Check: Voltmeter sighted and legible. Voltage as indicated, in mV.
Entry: 85 mV
